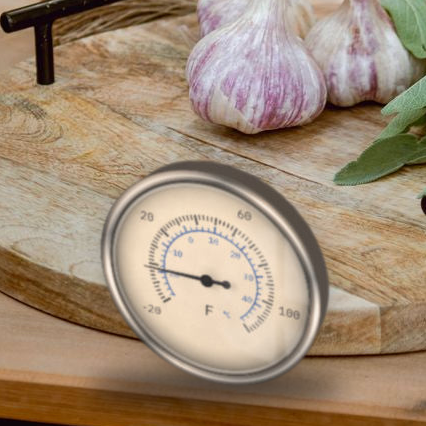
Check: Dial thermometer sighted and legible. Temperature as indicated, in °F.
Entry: 0 °F
